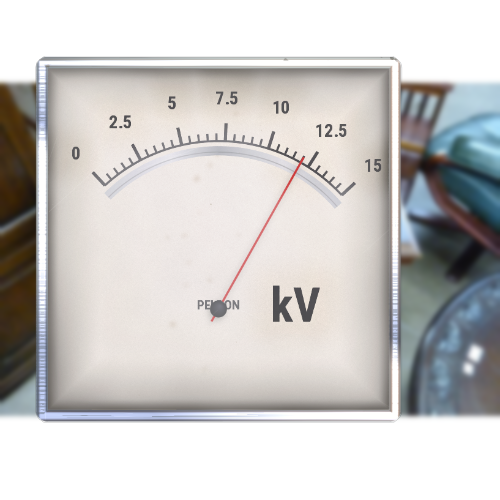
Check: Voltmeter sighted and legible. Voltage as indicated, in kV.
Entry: 12 kV
